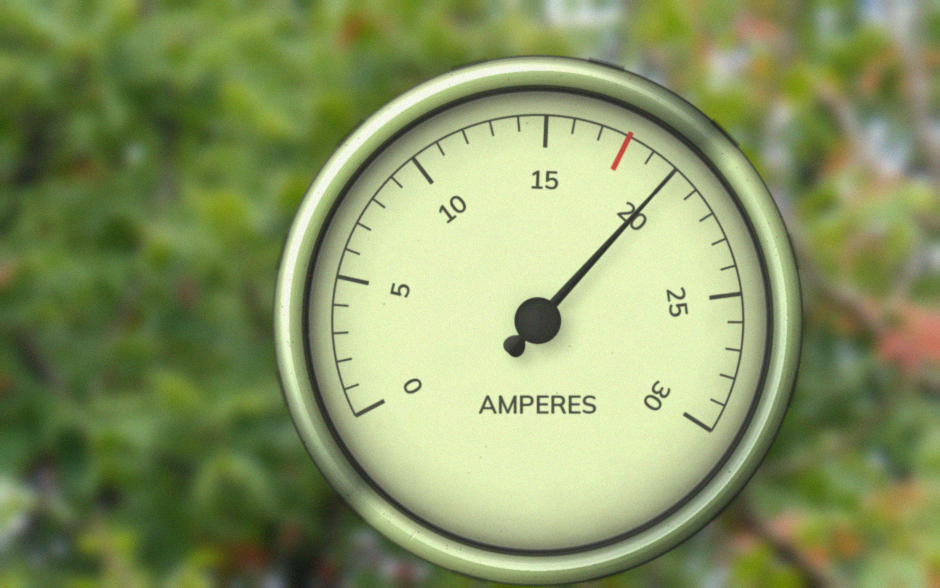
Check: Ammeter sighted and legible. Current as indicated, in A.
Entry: 20 A
